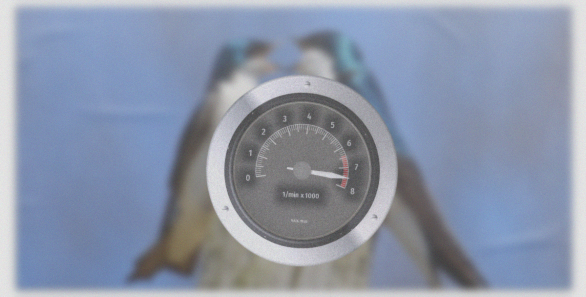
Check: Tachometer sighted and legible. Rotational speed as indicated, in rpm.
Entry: 7500 rpm
